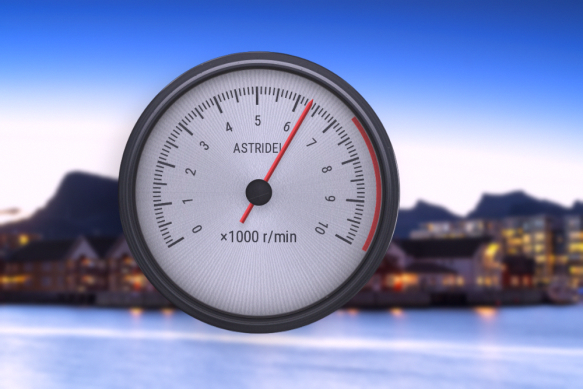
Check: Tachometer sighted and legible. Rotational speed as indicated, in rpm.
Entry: 6300 rpm
